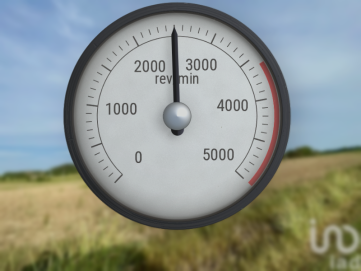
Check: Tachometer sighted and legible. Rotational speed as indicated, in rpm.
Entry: 2500 rpm
